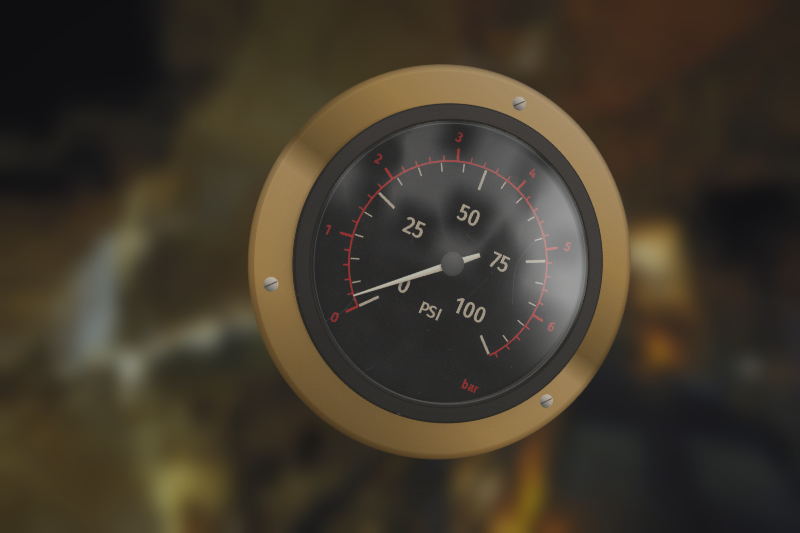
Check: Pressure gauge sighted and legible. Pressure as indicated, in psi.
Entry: 2.5 psi
